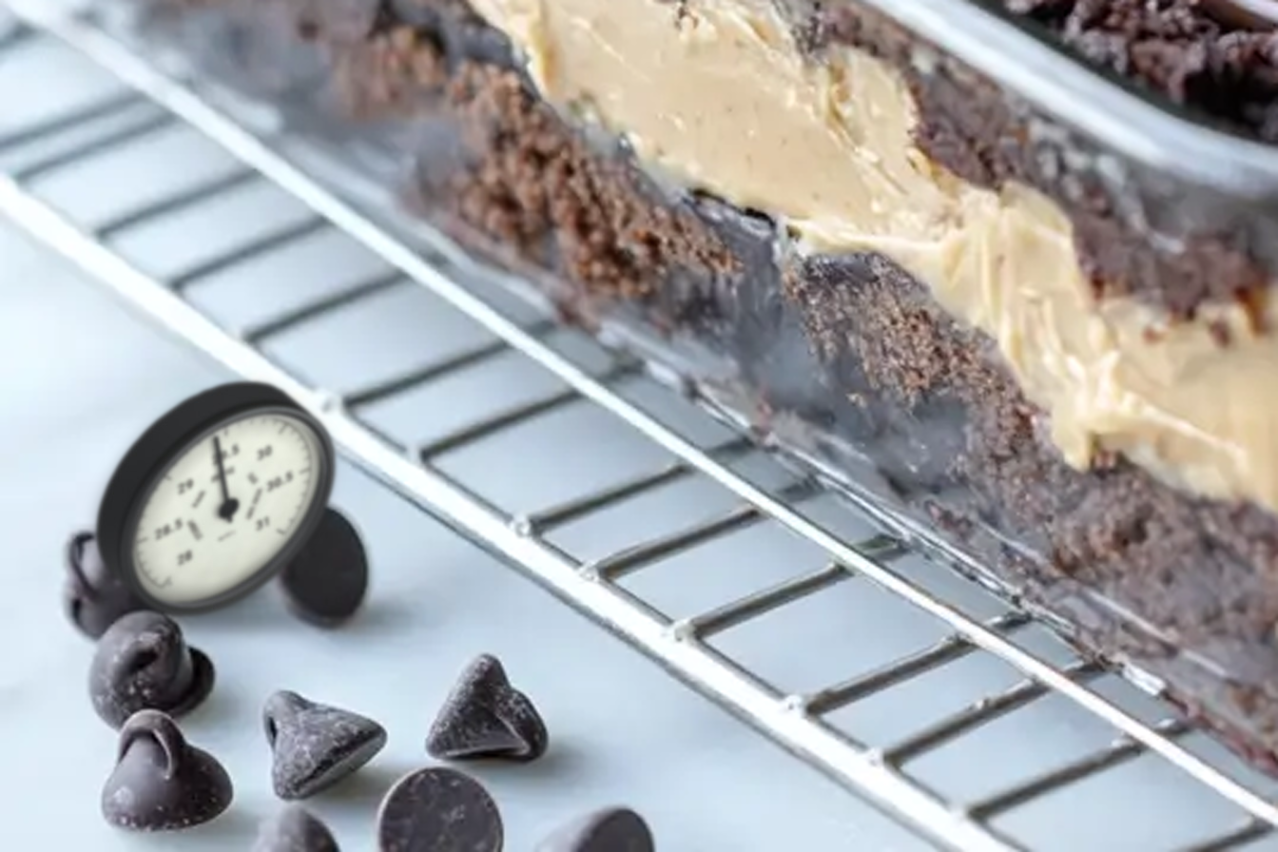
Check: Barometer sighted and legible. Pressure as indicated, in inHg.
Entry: 29.4 inHg
